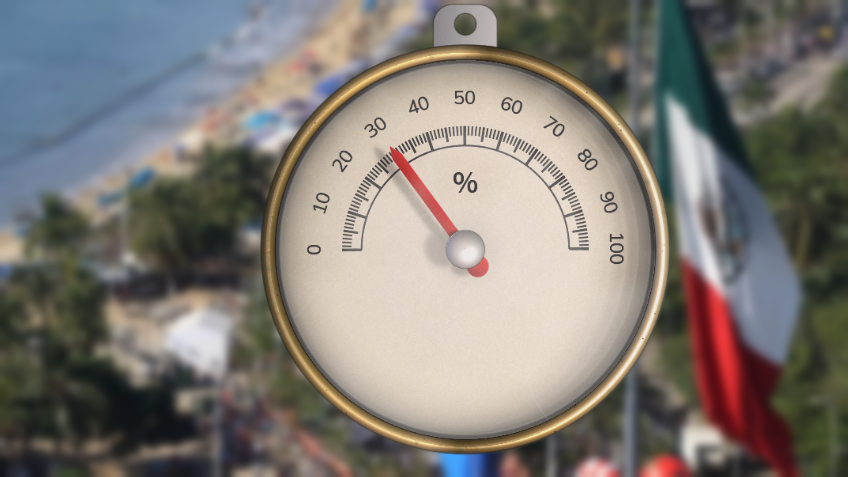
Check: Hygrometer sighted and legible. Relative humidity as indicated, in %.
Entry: 30 %
